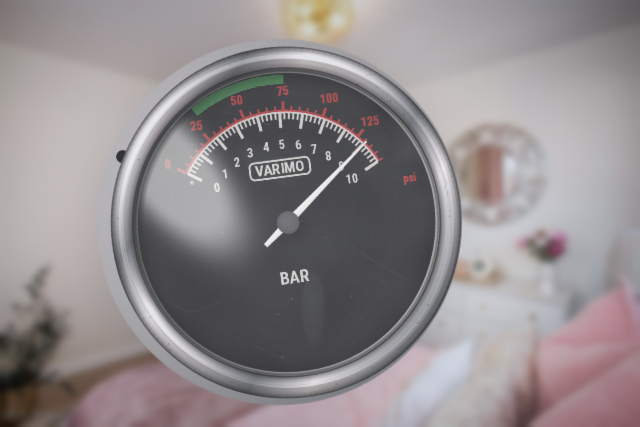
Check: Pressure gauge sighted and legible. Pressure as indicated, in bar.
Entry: 9 bar
